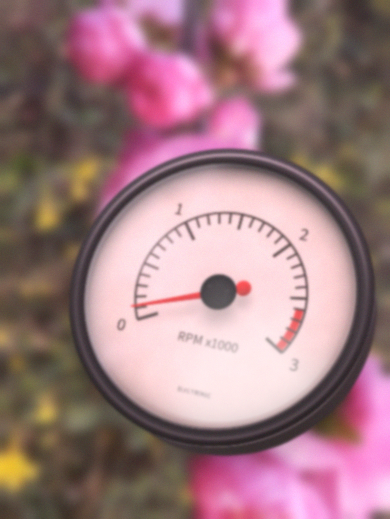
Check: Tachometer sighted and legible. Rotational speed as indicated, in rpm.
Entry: 100 rpm
